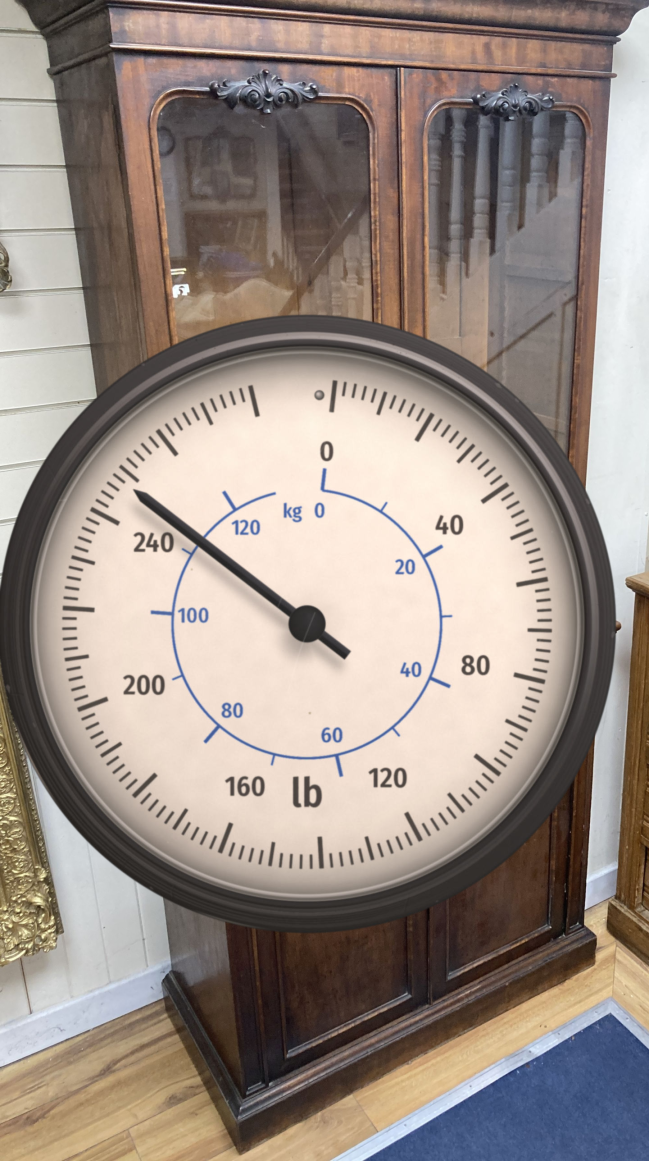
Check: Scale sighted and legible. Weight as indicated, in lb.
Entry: 248 lb
